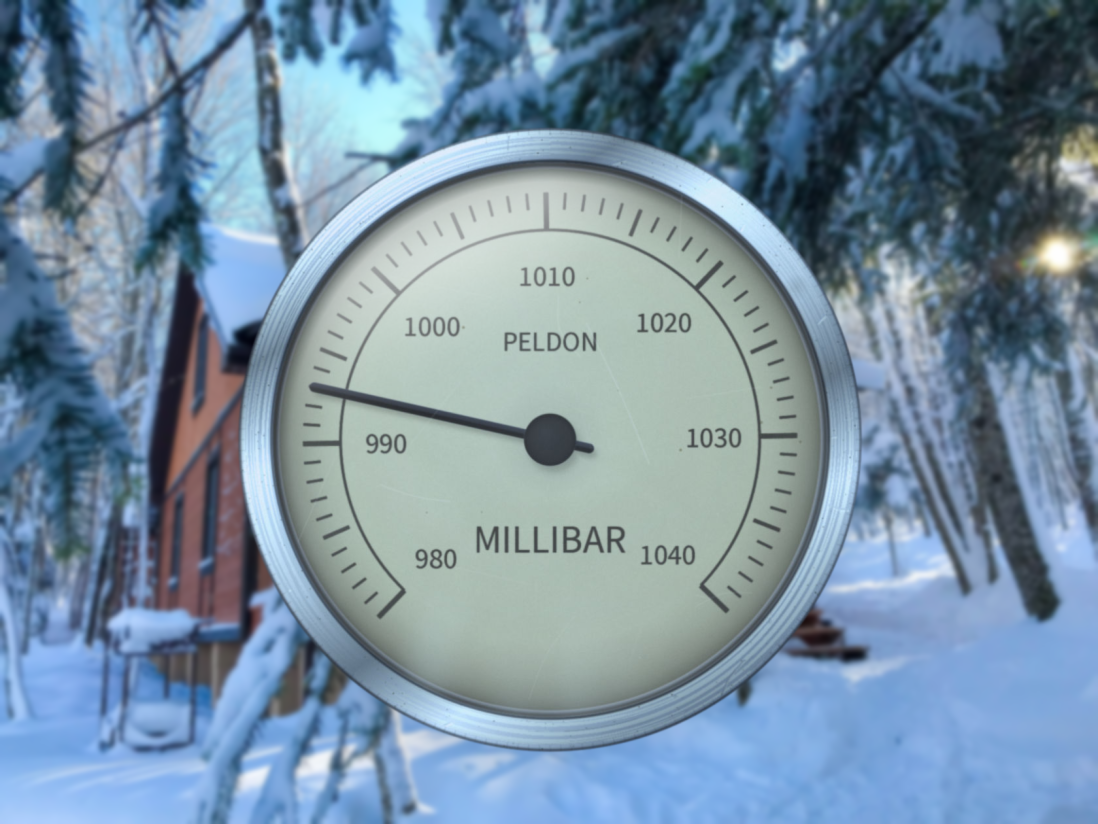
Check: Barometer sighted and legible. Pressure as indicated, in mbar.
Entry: 993 mbar
